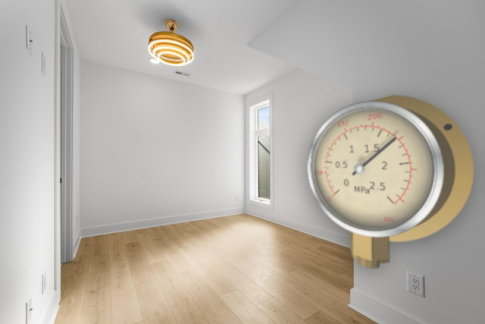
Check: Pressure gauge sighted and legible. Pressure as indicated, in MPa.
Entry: 1.7 MPa
